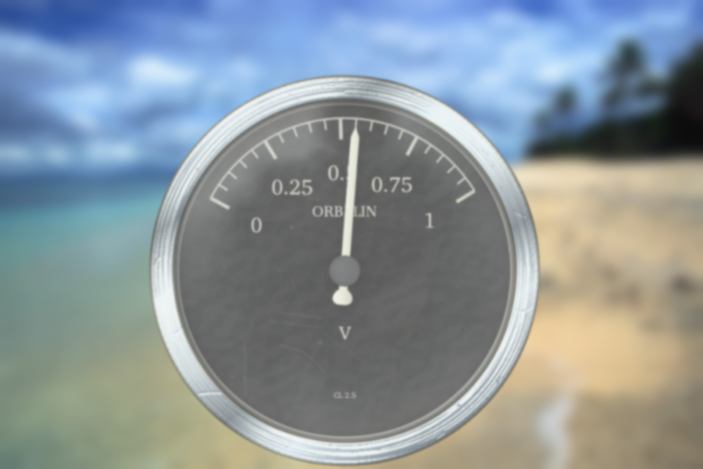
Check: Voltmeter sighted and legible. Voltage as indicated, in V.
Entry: 0.55 V
